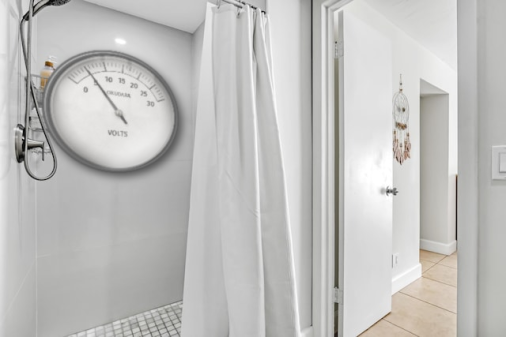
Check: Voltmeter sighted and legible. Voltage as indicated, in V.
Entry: 5 V
